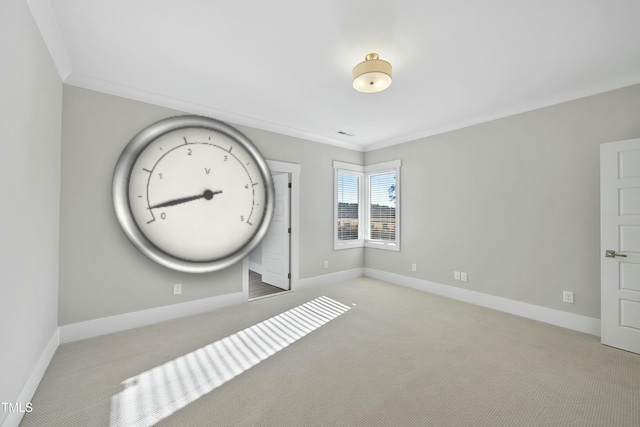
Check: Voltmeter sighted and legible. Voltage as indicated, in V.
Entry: 0.25 V
